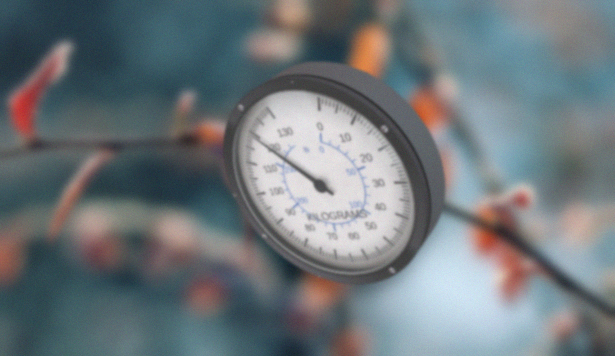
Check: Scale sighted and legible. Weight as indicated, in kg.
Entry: 120 kg
